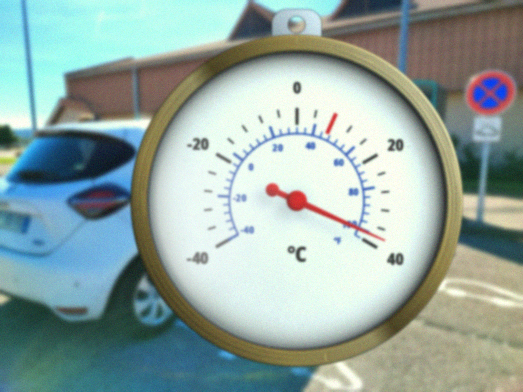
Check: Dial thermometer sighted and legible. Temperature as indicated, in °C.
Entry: 38 °C
